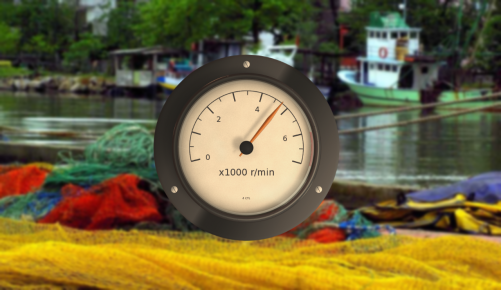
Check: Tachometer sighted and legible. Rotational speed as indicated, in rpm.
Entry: 4750 rpm
